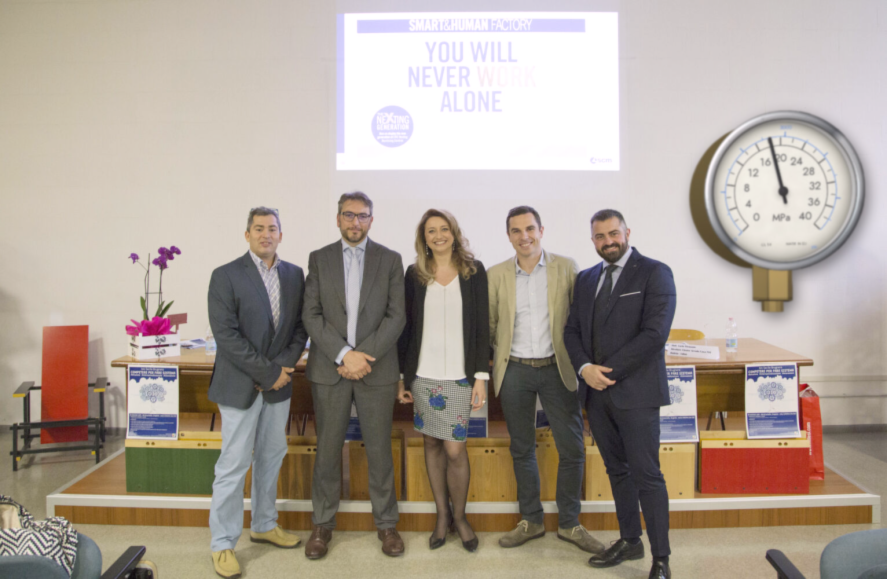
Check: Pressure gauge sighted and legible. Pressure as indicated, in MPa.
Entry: 18 MPa
